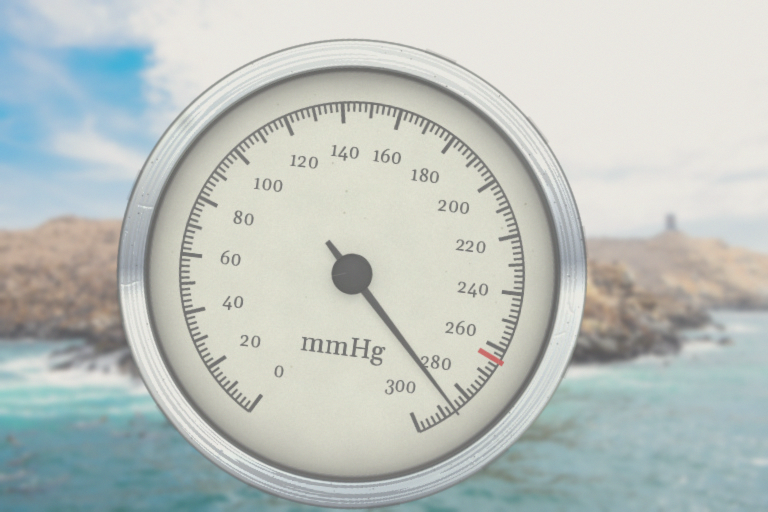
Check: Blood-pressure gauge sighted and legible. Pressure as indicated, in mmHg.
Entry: 286 mmHg
